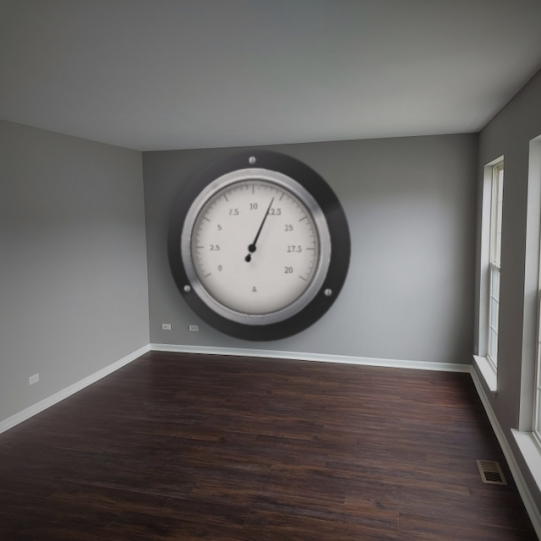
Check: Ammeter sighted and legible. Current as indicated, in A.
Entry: 12 A
